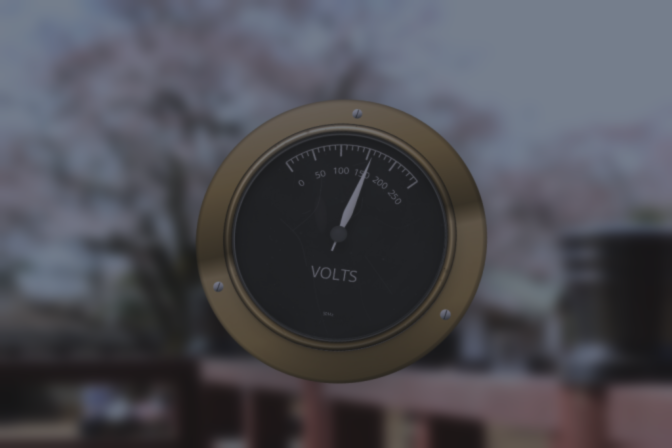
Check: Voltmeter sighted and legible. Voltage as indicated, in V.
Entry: 160 V
